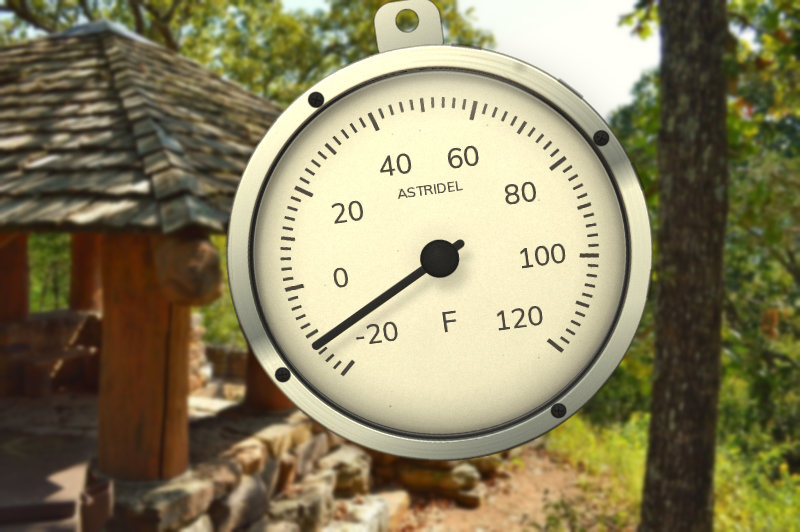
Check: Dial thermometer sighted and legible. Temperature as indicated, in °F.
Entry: -12 °F
